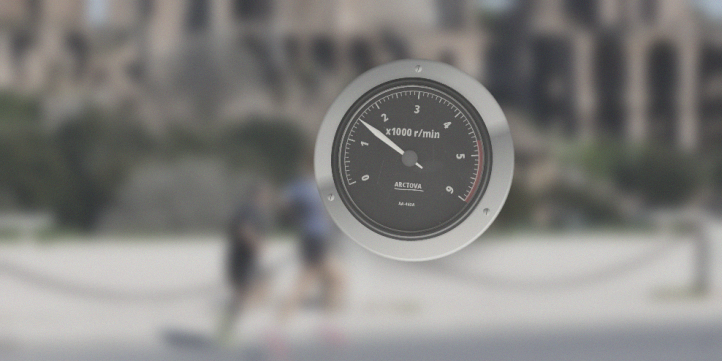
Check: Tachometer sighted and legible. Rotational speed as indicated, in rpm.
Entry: 1500 rpm
